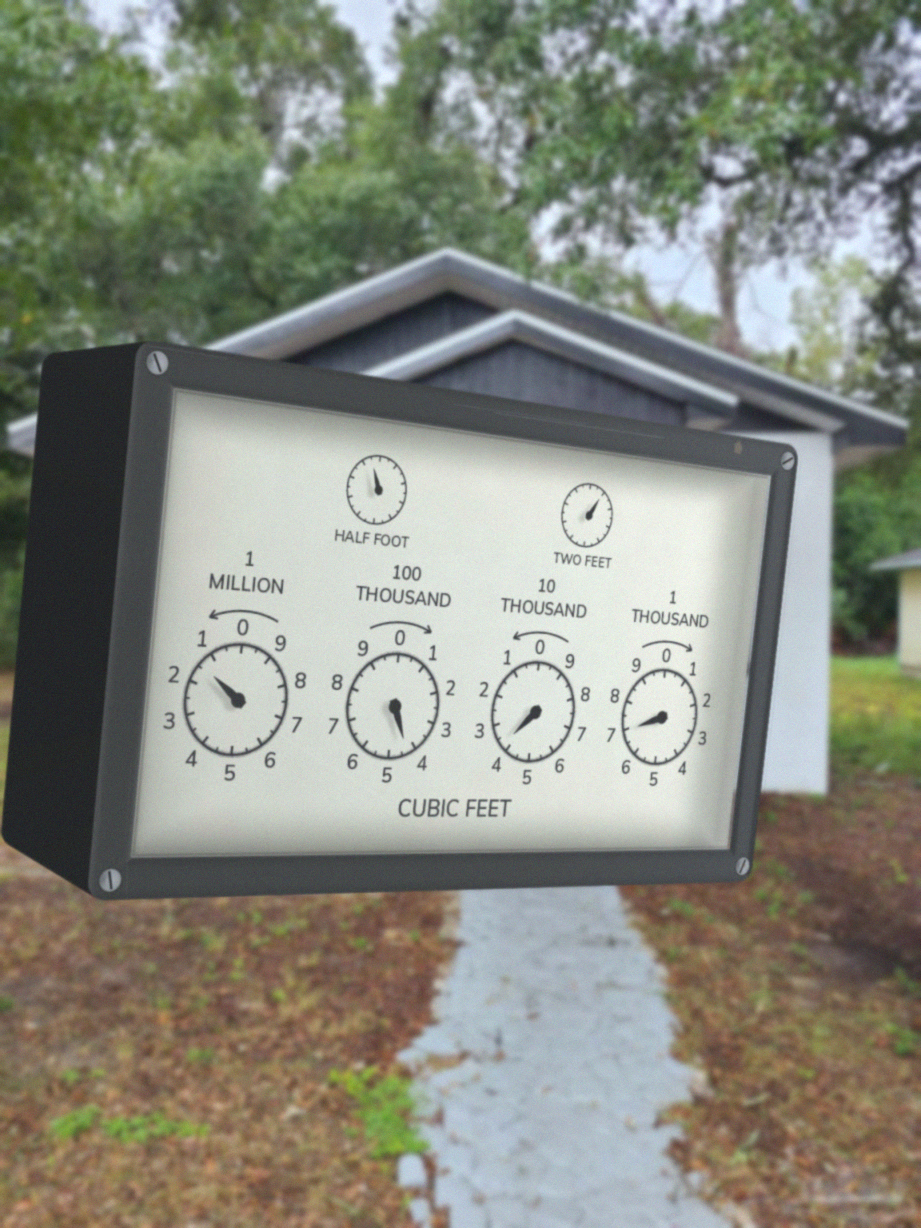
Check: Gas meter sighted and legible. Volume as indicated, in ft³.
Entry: 143700 ft³
